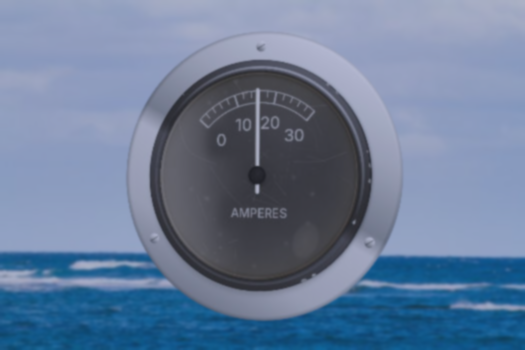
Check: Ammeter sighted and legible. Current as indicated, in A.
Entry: 16 A
